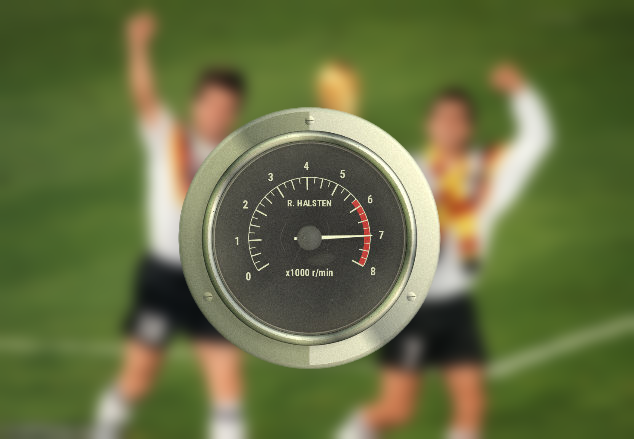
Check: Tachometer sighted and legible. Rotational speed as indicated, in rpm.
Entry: 7000 rpm
